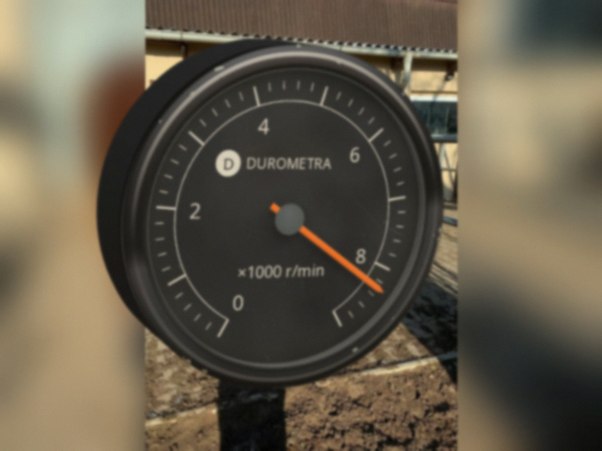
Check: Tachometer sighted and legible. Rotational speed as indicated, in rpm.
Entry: 8300 rpm
